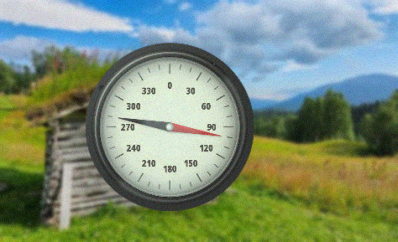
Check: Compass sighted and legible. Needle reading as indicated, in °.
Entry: 100 °
